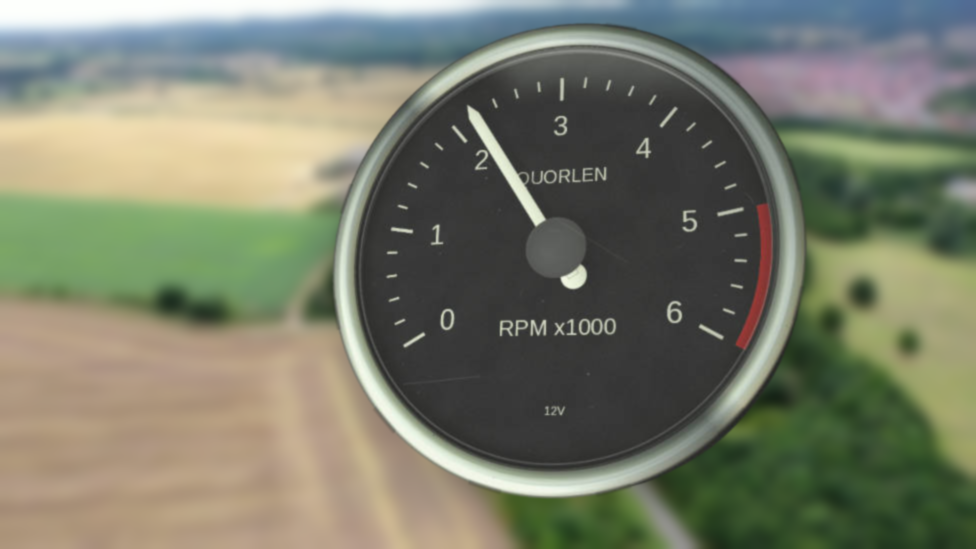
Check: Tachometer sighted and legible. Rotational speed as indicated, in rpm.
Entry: 2200 rpm
